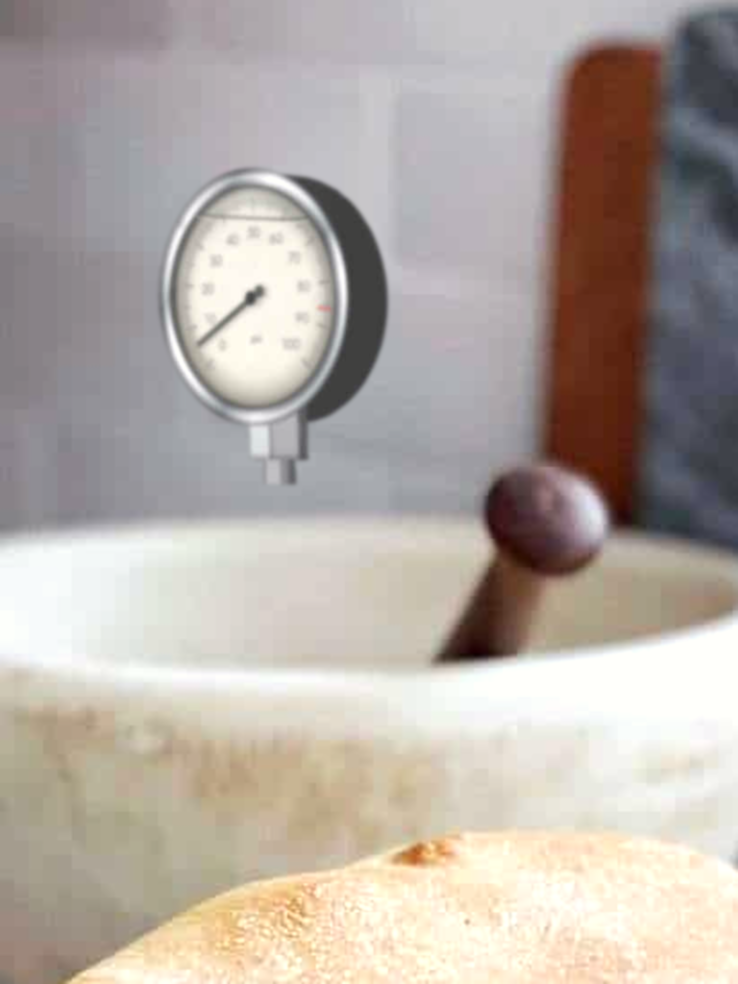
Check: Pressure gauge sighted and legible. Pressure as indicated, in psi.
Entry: 5 psi
